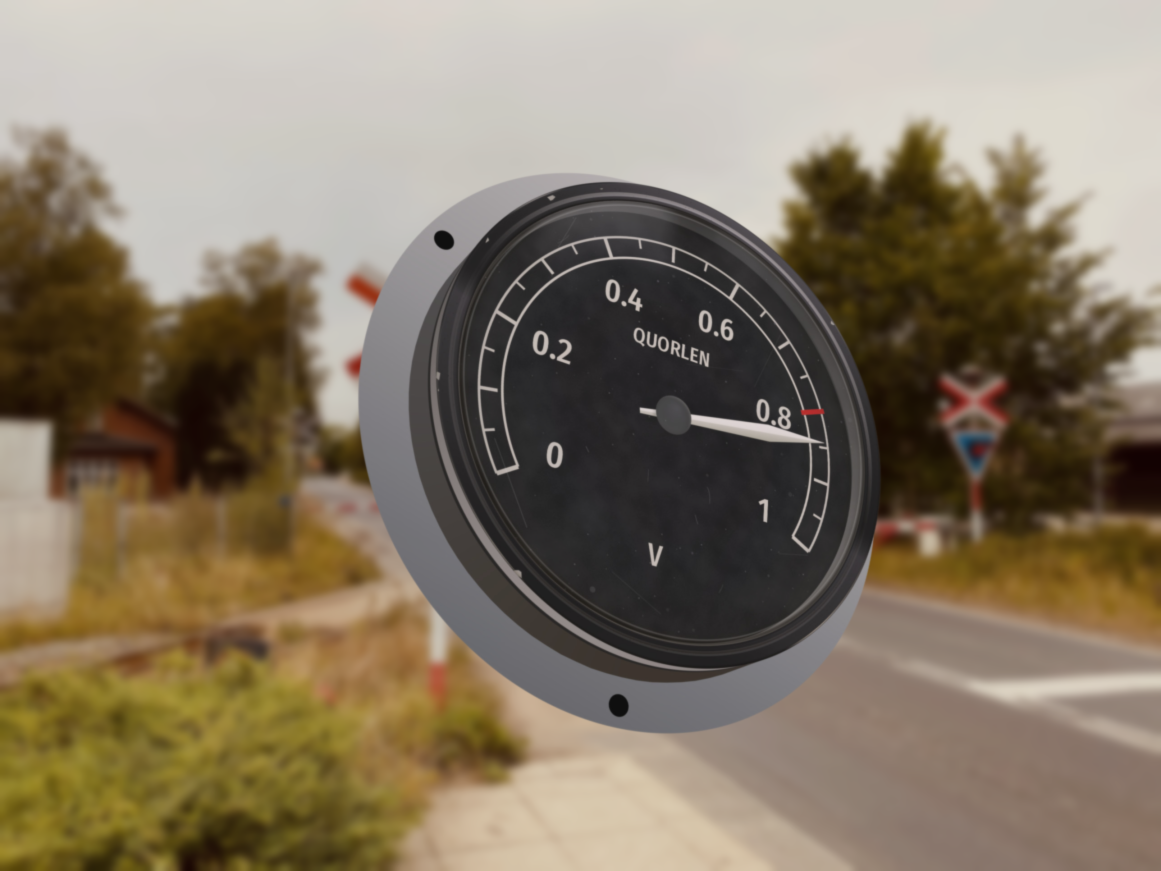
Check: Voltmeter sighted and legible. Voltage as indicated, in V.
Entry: 0.85 V
